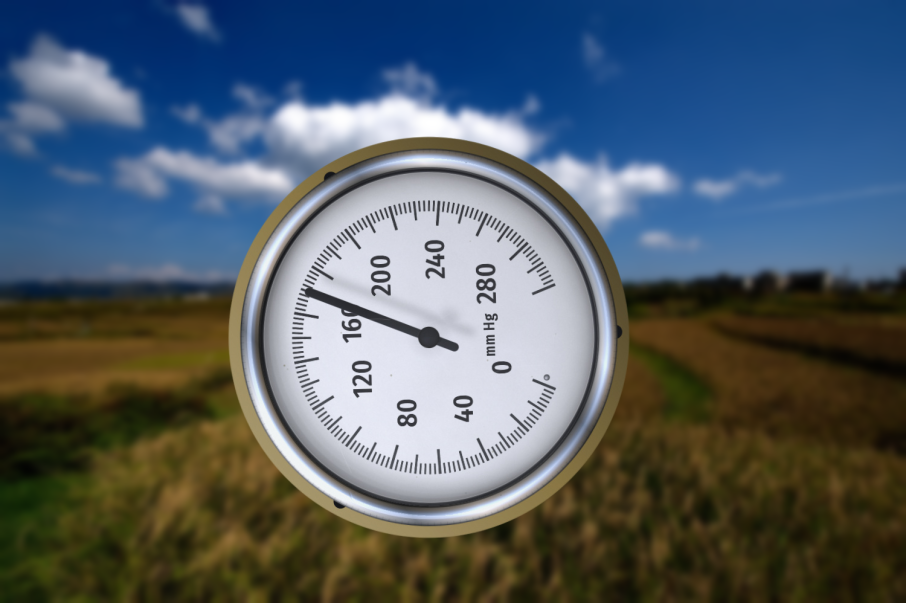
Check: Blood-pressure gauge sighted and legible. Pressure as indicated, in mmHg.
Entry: 170 mmHg
